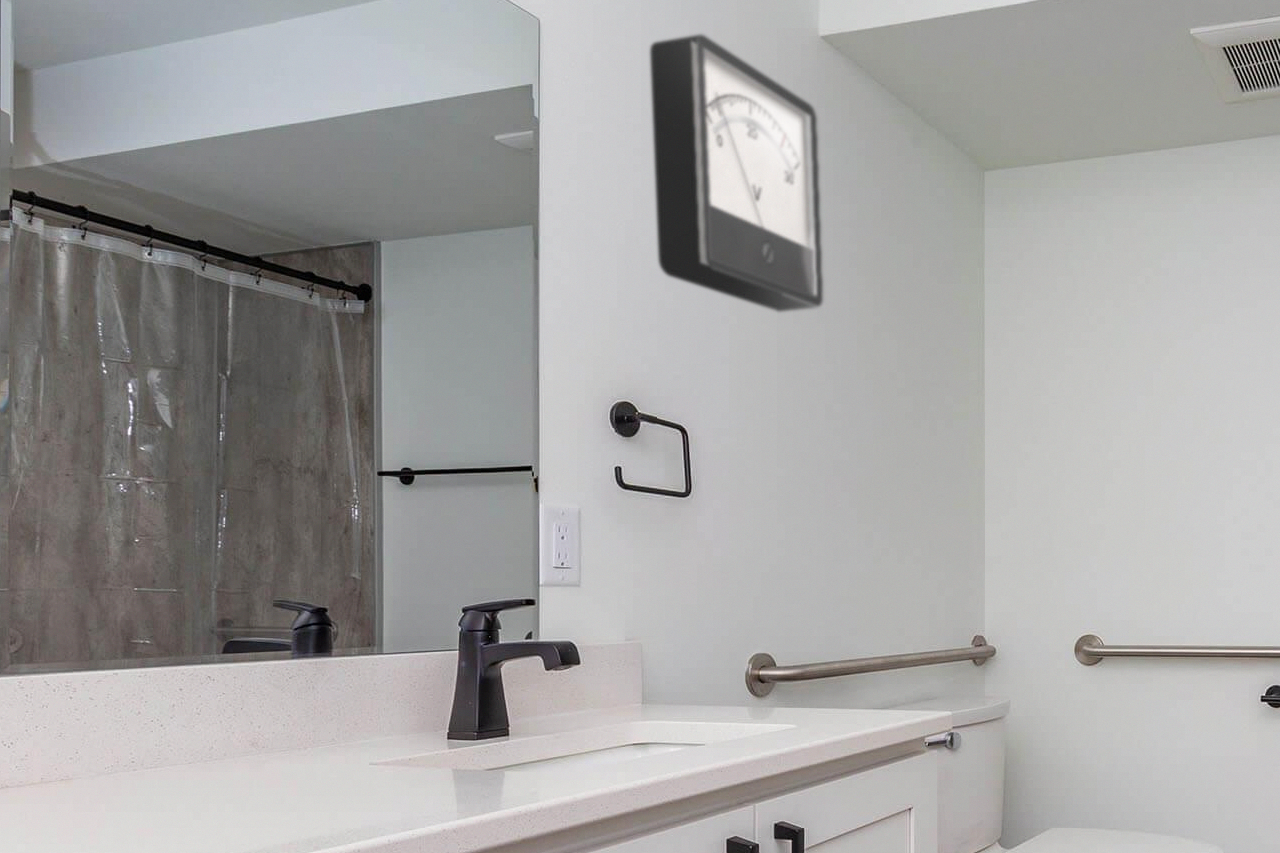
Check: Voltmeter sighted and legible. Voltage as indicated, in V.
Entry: 10 V
